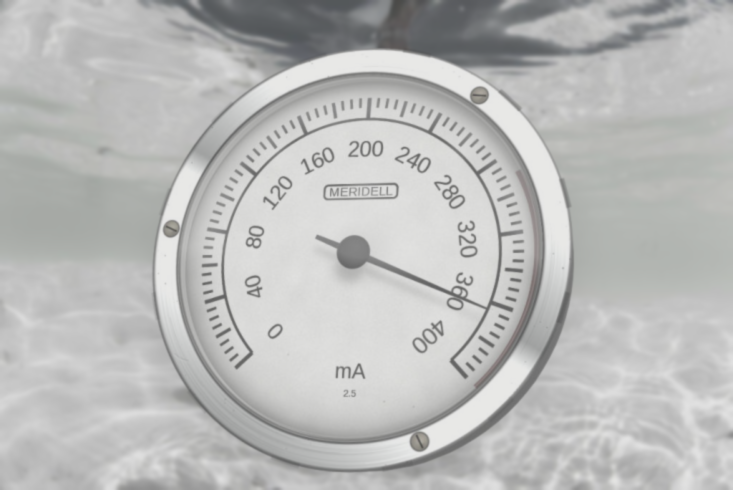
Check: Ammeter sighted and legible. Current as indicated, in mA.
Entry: 365 mA
